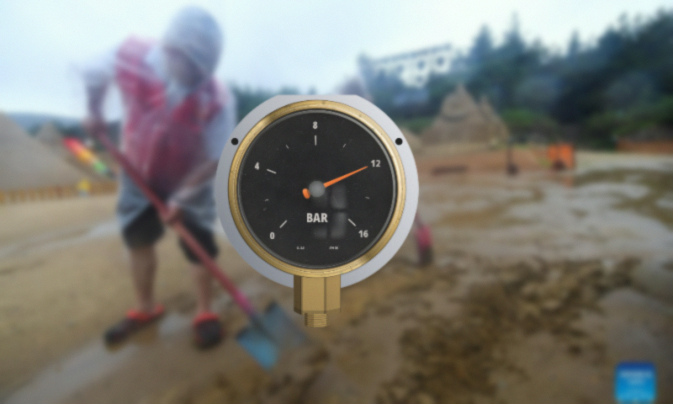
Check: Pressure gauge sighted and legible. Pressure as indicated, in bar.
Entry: 12 bar
